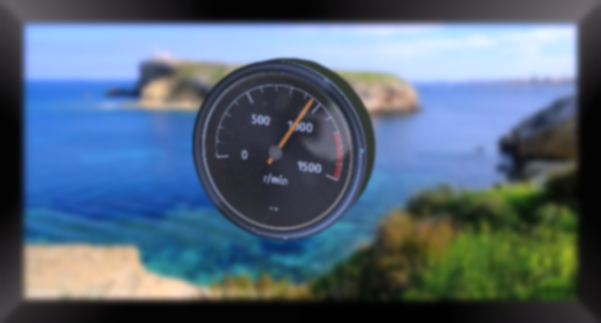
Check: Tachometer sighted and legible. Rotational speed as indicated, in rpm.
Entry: 950 rpm
